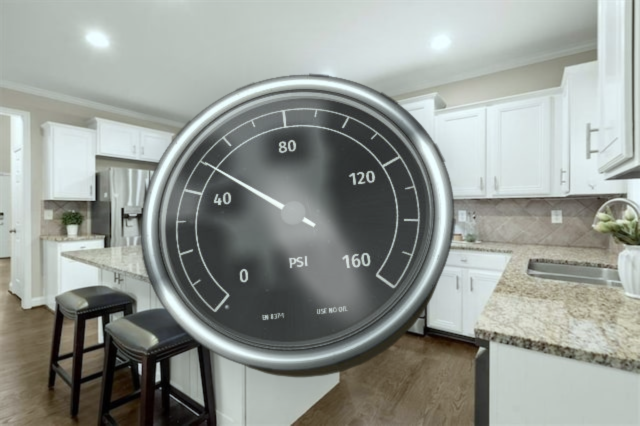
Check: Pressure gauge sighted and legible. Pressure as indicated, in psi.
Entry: 50 psi
